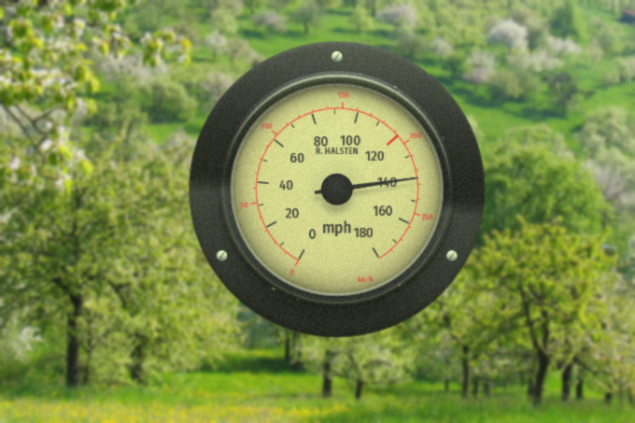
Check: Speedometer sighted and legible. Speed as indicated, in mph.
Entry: 140 mph
